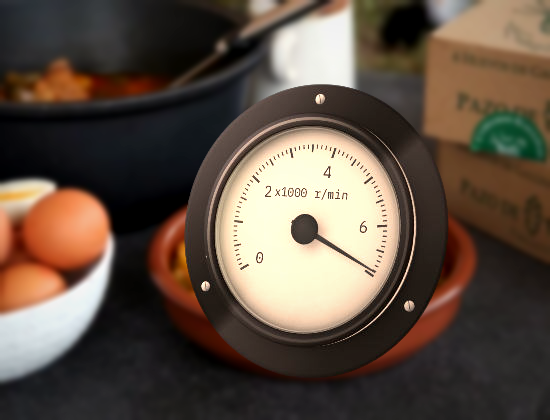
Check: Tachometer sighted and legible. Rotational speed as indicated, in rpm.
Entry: 6900 rpm
